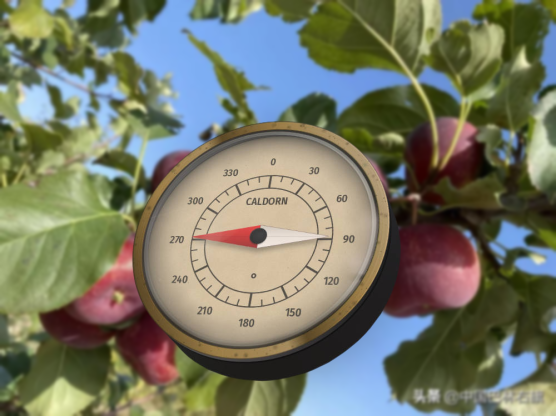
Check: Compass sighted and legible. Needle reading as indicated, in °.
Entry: 270 °
